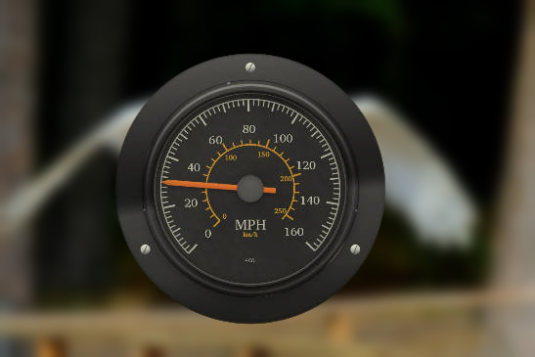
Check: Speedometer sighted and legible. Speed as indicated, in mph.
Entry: 30 mph
